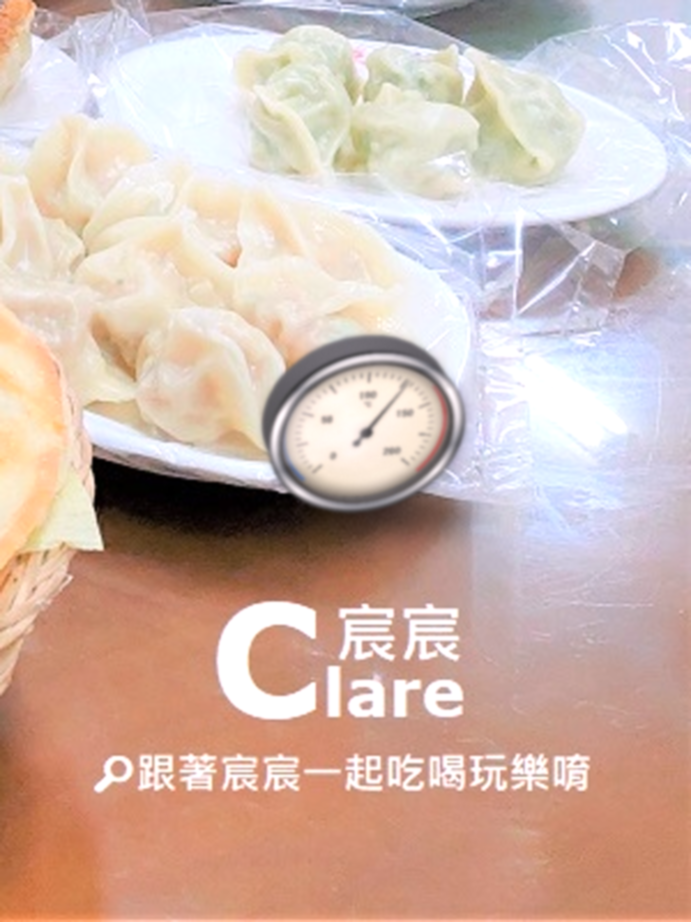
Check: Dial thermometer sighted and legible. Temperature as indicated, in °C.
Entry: 125 °C
